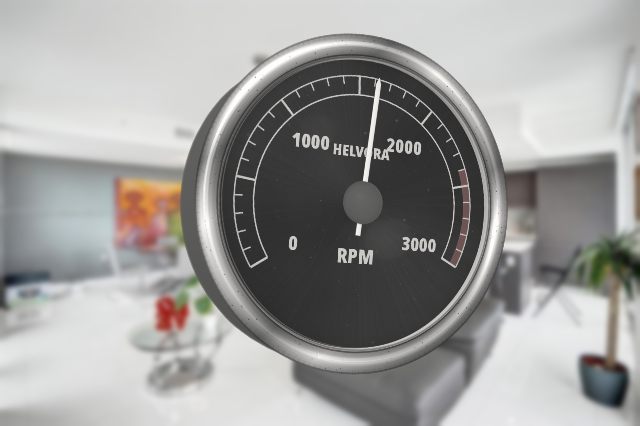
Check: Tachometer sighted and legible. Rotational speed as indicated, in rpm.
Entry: 1600 rpm
